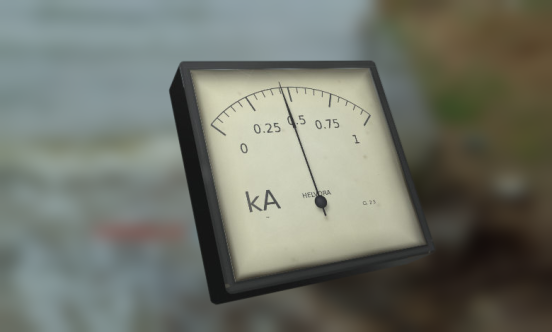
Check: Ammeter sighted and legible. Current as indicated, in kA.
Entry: 0.45 kA
